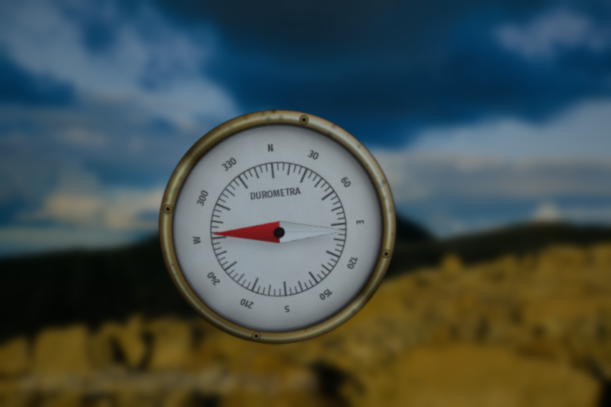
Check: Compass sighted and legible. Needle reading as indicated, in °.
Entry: 275 °
